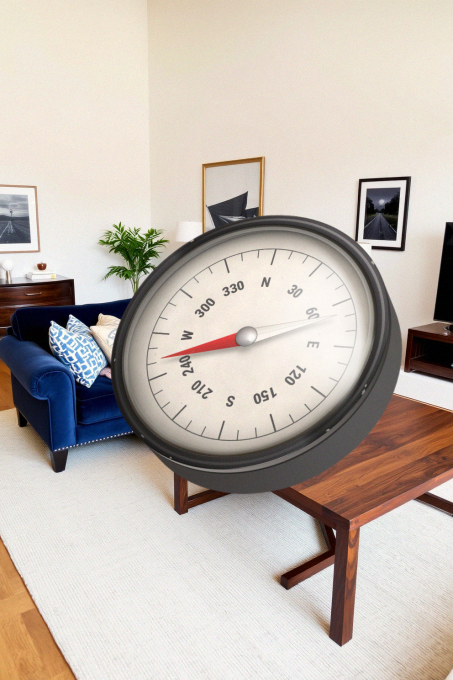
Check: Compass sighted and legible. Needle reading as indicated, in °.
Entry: 250 °
